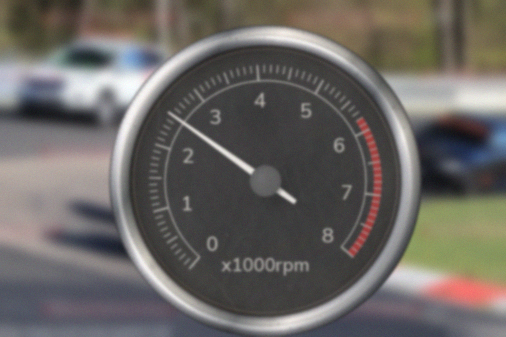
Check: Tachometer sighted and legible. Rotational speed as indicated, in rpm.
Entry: 2500 rpm
